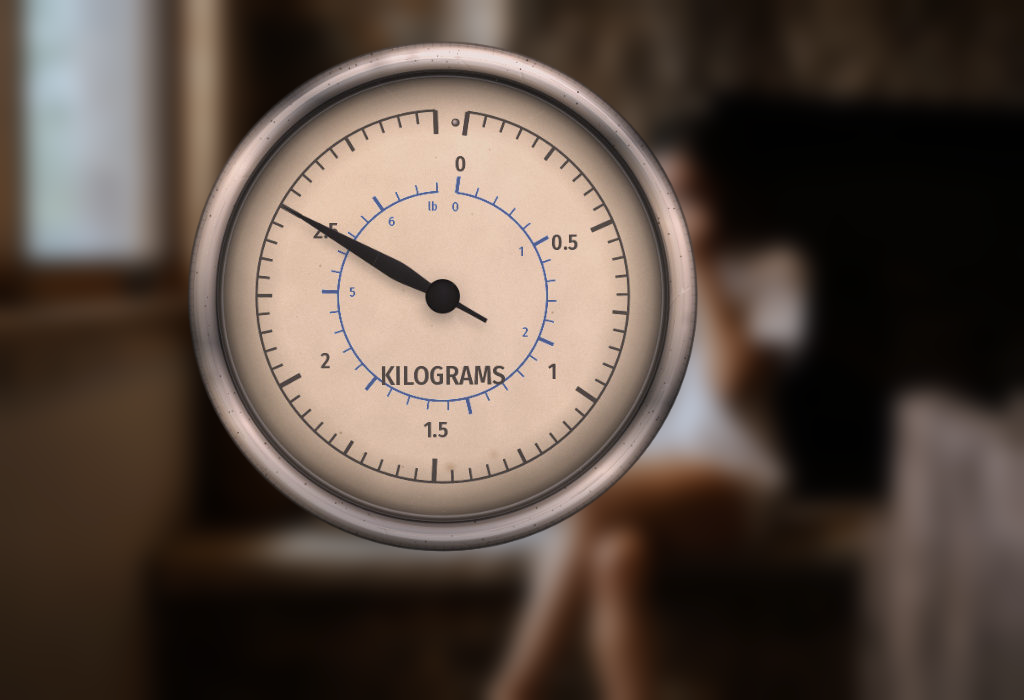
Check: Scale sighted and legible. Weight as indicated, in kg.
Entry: 2.5 kg
